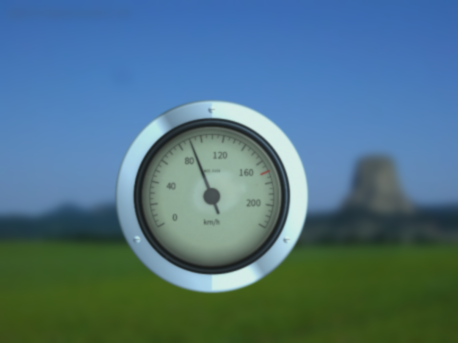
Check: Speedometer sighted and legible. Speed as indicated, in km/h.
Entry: 90 km/h
